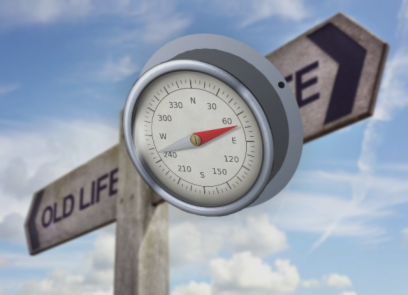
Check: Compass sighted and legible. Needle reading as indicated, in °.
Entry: 70 °
